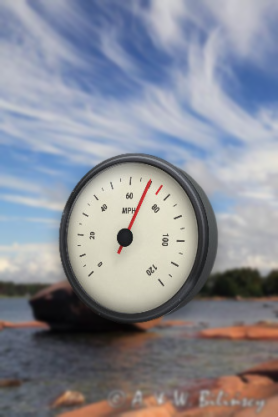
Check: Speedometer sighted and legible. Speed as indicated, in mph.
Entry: 70 mph
